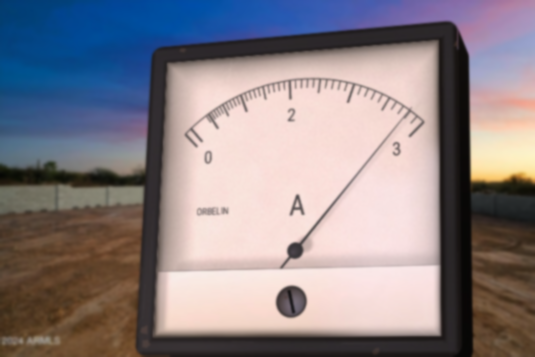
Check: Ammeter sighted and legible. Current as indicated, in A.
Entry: 2.9 A
